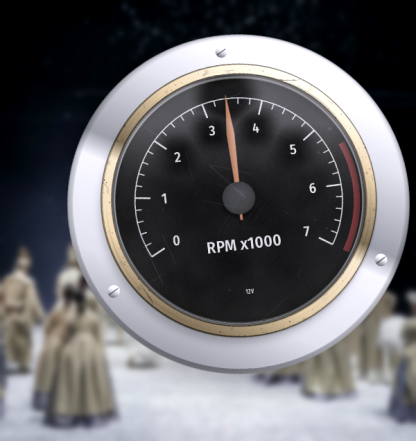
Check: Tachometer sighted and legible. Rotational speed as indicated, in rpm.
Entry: 3400 rpm
